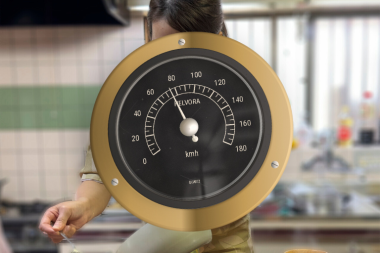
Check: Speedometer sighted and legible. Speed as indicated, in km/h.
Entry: 75 km/h
